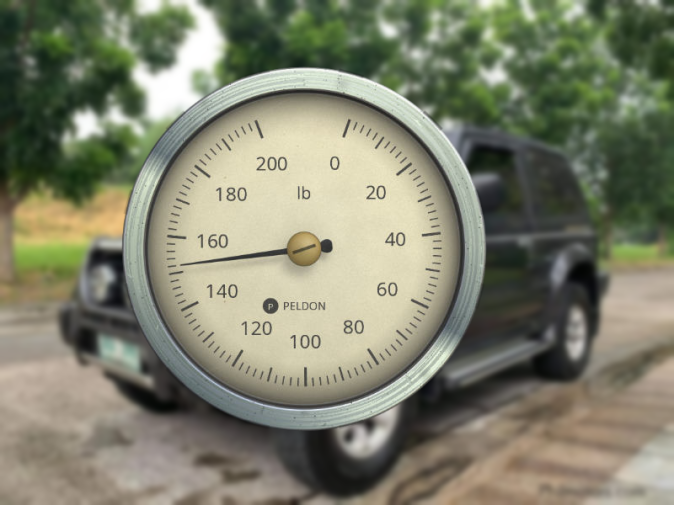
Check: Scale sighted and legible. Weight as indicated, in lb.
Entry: 152 lb
